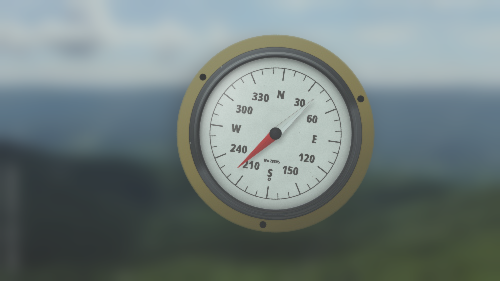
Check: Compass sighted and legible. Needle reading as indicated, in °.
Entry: 220 °
